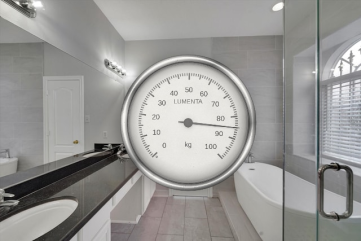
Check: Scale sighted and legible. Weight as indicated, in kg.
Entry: 85 kg
